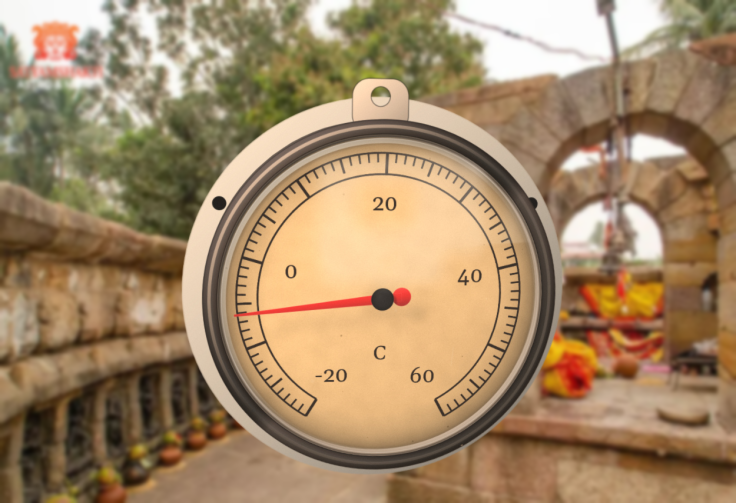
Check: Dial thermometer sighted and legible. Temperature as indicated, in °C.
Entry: -6 °C
